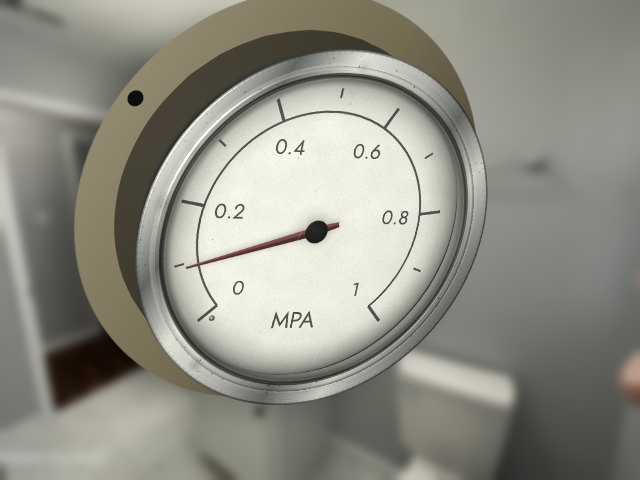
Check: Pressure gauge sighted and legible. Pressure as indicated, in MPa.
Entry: 0.1 MPa
